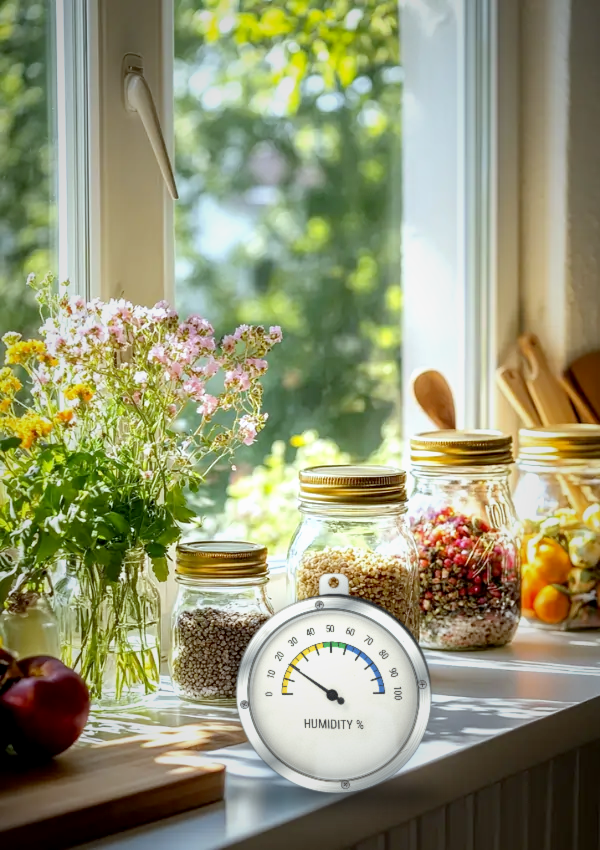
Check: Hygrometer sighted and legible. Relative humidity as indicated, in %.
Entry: 20 %
